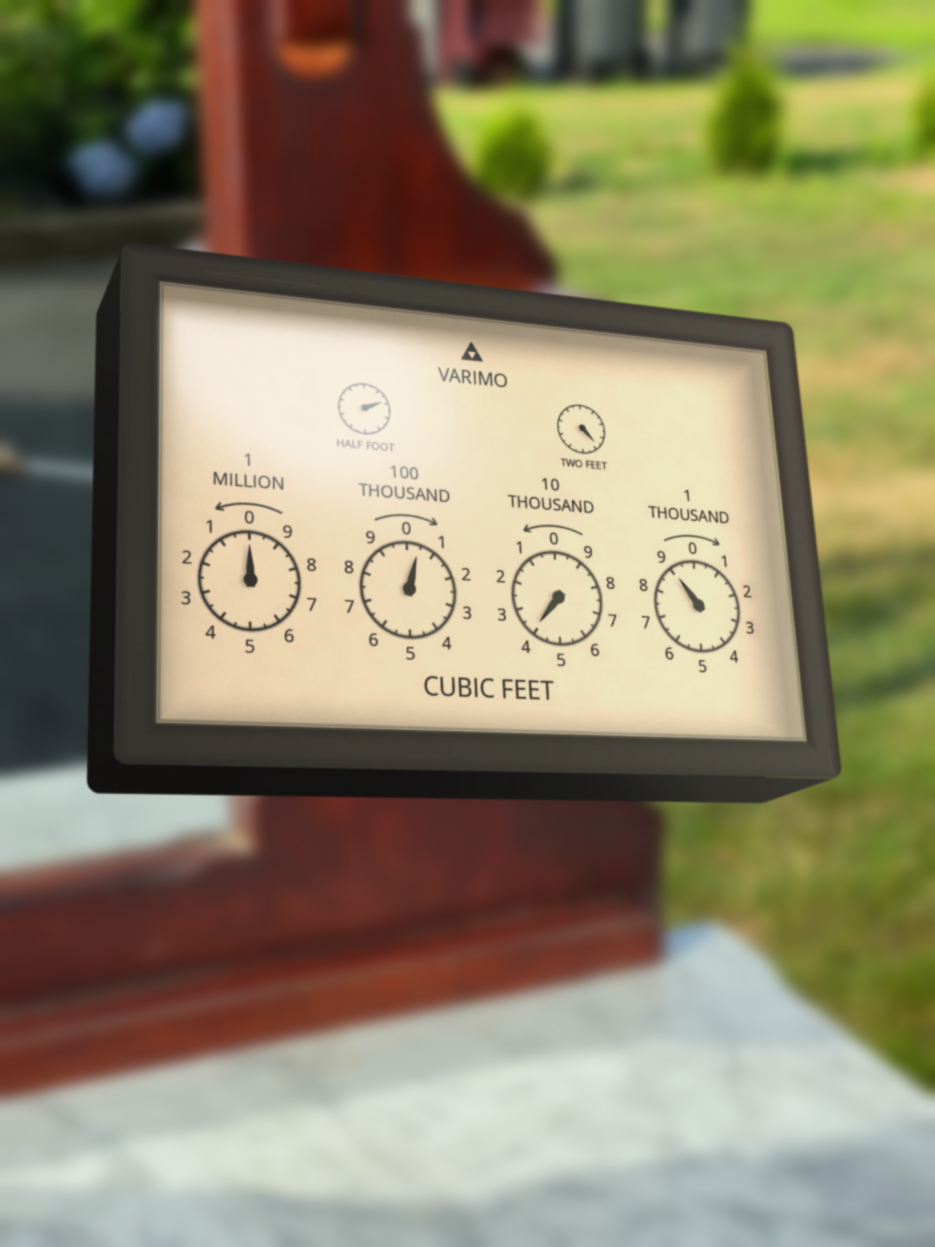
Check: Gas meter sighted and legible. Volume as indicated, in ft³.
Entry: 3900 ft³
